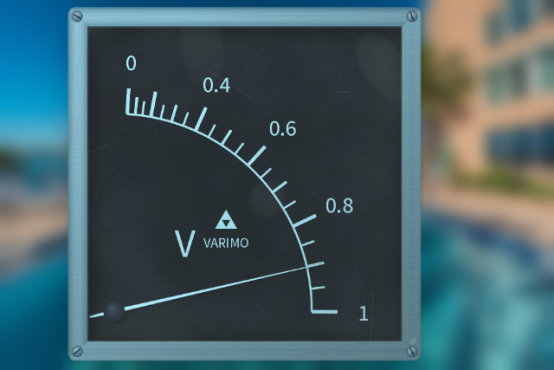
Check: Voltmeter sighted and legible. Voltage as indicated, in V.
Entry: 0.9 V
